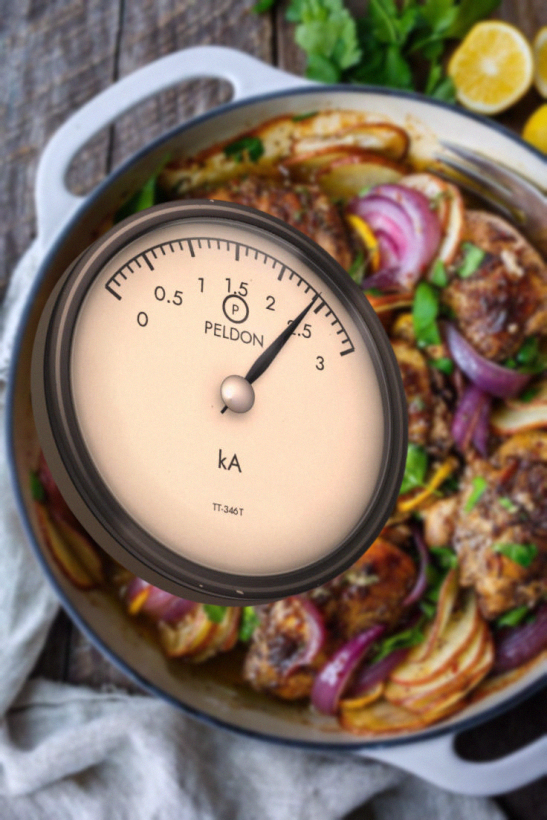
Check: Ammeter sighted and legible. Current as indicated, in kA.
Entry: 2.4 kA
